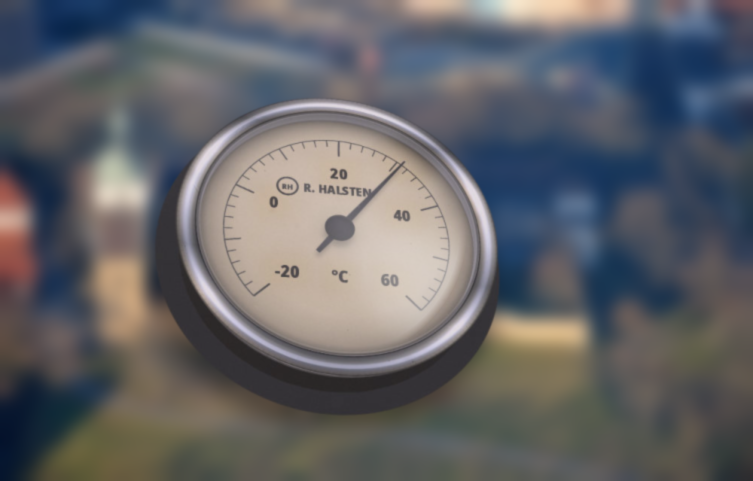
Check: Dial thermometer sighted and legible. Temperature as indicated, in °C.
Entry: 31 °C
